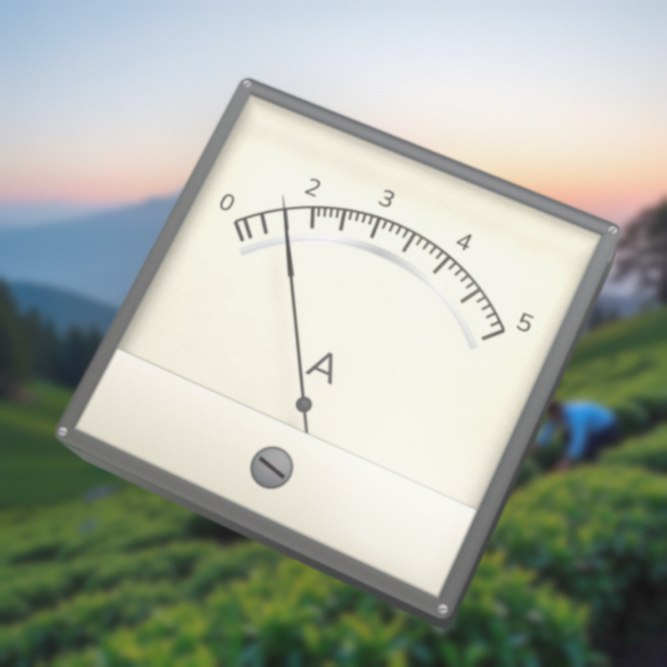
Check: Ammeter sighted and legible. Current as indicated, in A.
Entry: 1.5 A
